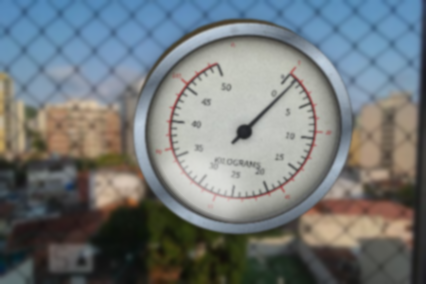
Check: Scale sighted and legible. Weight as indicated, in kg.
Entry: 1 kg
